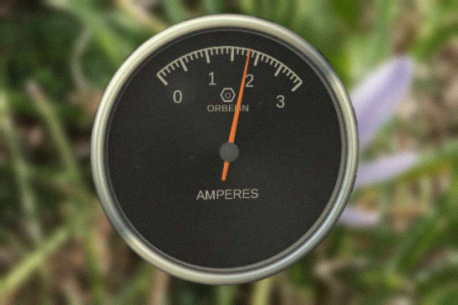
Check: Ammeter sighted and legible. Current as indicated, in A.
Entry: 1.8 A
